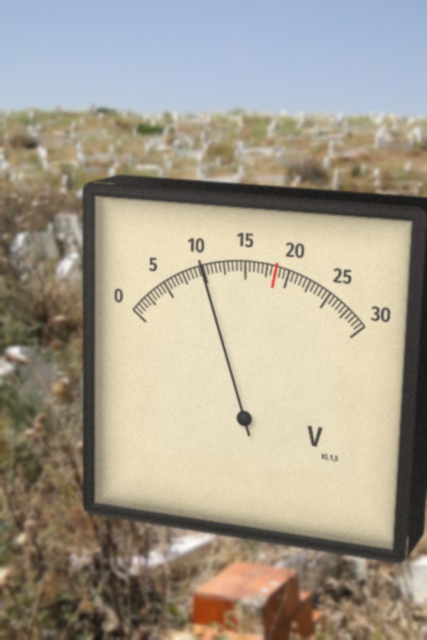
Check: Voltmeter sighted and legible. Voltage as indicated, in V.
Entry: 10 V
